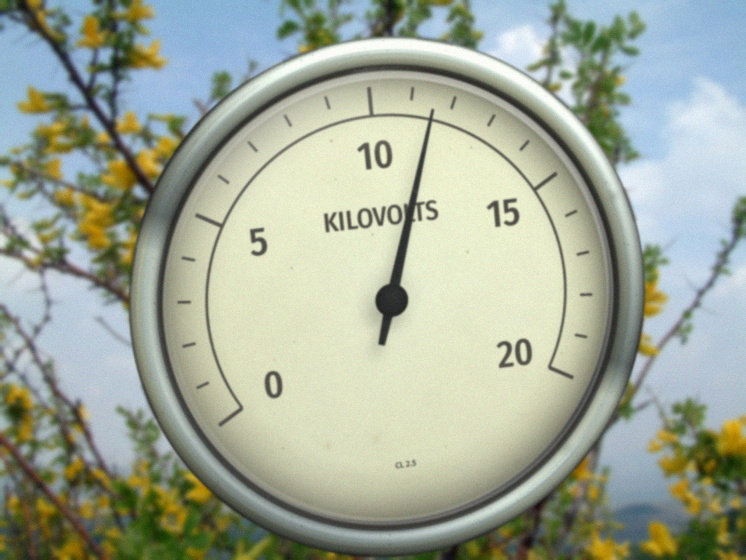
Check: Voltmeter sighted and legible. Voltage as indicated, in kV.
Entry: 11.5 kV
